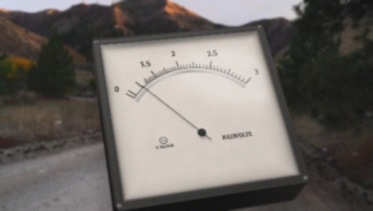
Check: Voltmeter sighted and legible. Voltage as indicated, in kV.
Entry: 1 kV
